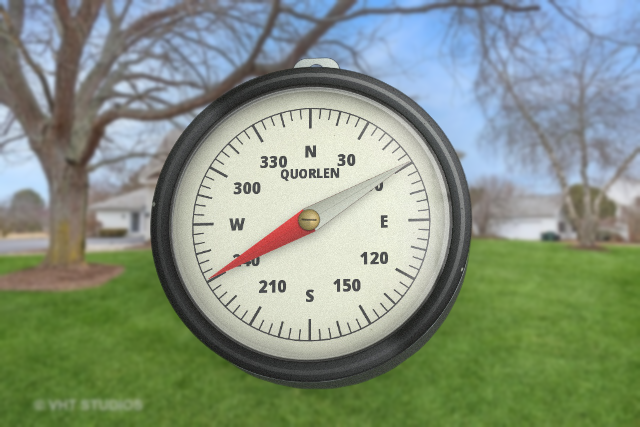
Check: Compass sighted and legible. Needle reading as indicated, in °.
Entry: 240 °
